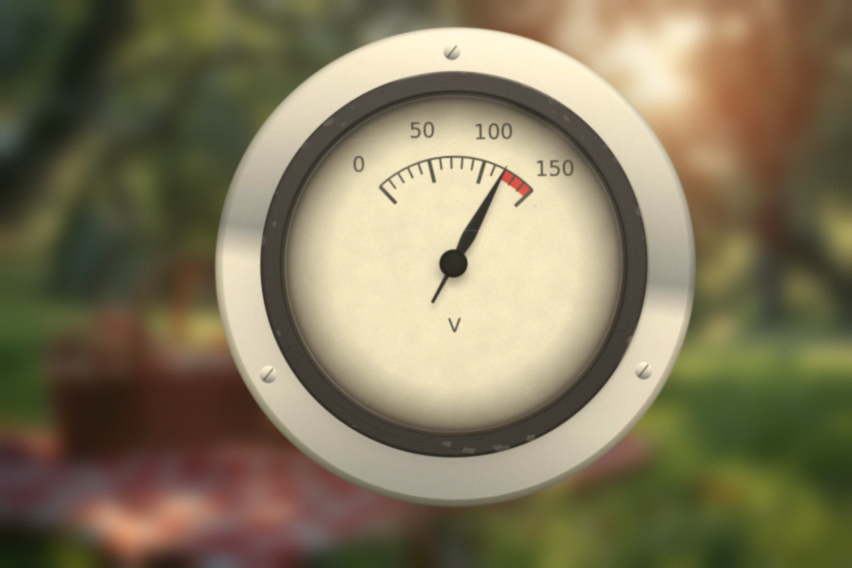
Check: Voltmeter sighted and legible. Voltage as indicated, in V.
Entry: 120 V
